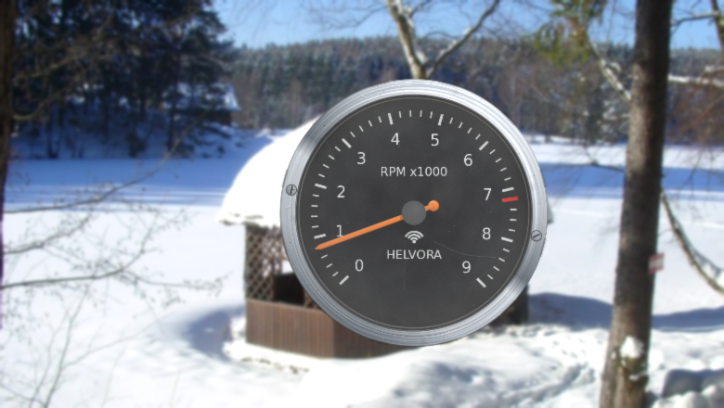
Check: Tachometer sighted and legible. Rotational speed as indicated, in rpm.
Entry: 800 rpm
